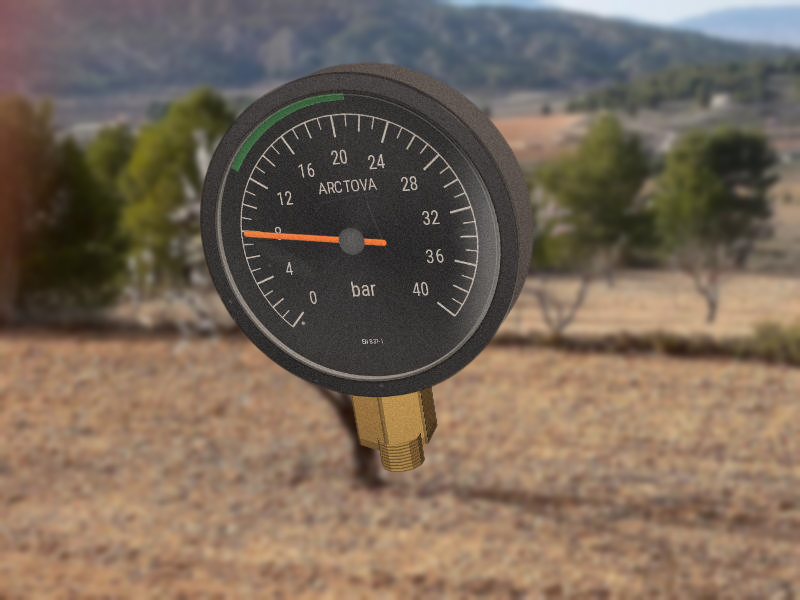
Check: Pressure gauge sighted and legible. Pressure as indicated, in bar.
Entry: 8 bar
